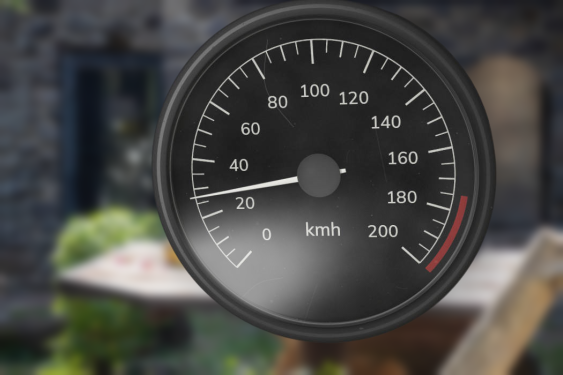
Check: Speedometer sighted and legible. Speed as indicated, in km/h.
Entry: 27.5 km/h
